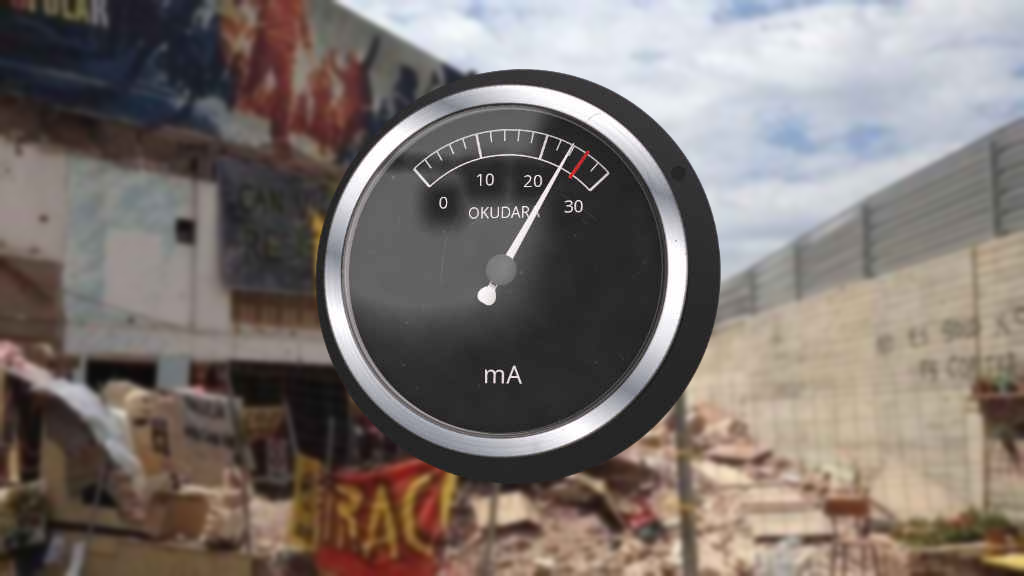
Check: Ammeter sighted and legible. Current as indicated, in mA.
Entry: 24 mA
